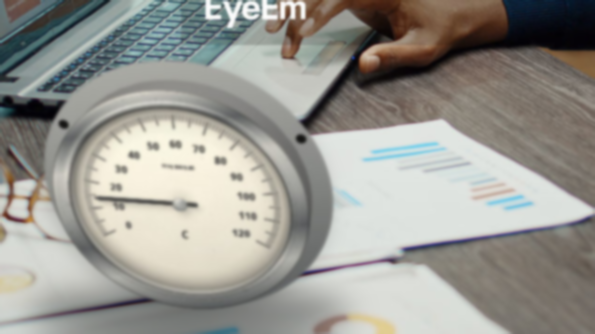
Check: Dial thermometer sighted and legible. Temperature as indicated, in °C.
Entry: 15 °C
